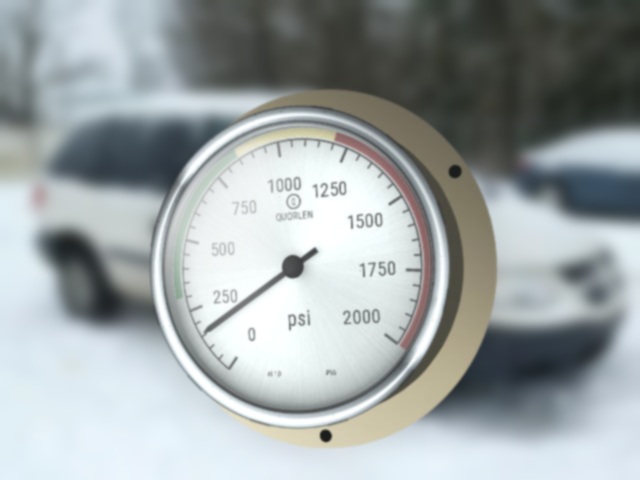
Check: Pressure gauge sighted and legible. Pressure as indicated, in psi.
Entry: 150 psi
